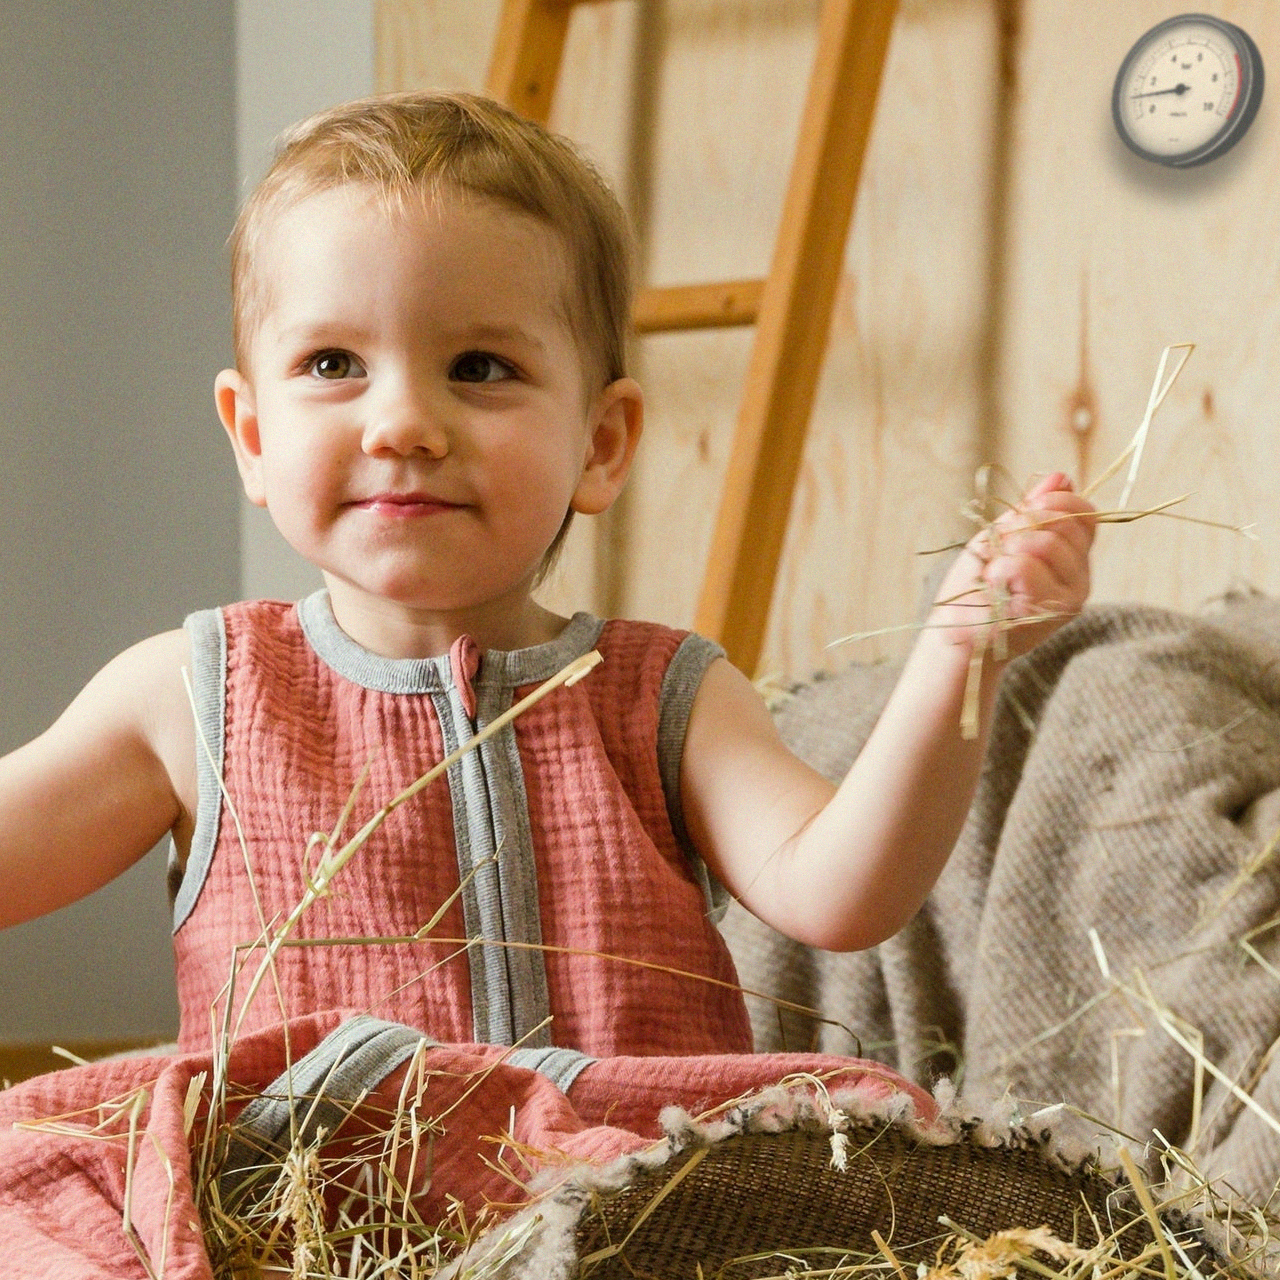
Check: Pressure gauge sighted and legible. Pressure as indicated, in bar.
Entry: 1 bar
